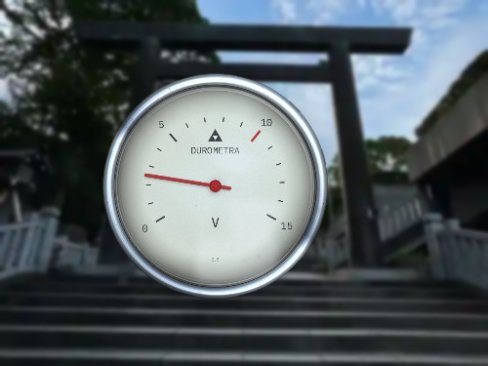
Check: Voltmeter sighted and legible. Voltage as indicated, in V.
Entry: 2.5 V
